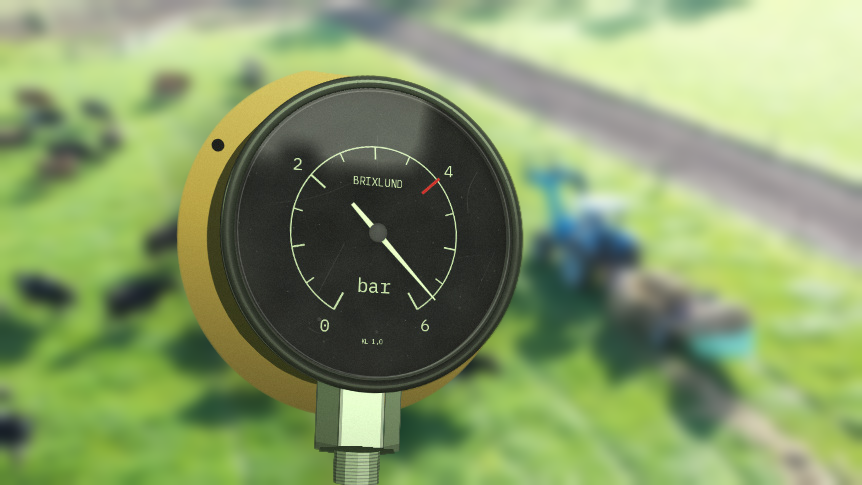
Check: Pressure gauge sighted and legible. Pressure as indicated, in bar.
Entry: 5.75 bar
